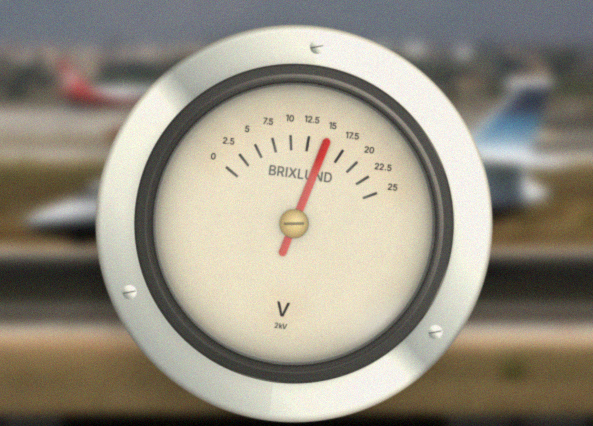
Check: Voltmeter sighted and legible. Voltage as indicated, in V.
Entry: 15 V
